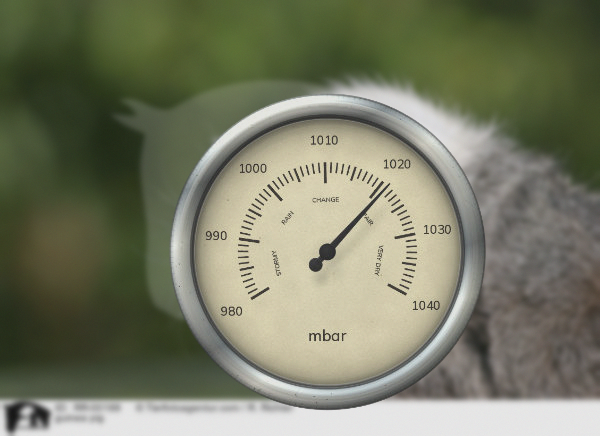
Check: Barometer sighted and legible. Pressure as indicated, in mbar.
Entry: 1021 mbar
